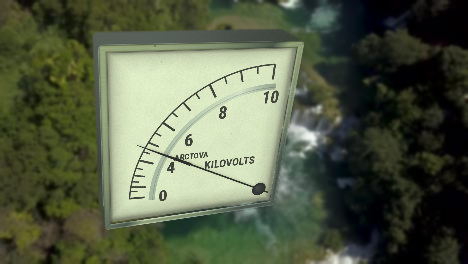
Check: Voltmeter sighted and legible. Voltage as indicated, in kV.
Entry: 4.75 kV
